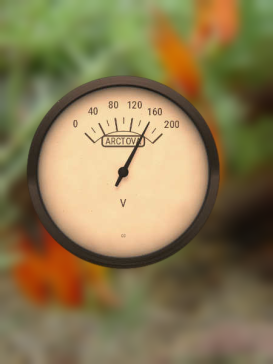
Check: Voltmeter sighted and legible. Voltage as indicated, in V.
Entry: 160 V
